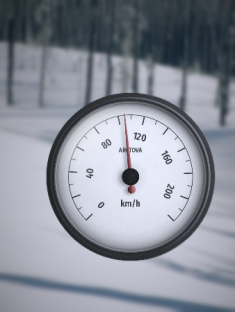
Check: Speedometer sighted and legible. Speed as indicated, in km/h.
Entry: 105 km/h
